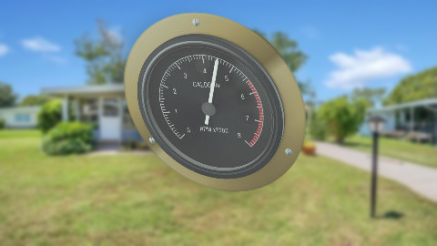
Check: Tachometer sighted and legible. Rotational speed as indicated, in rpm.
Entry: 4500 rpm
